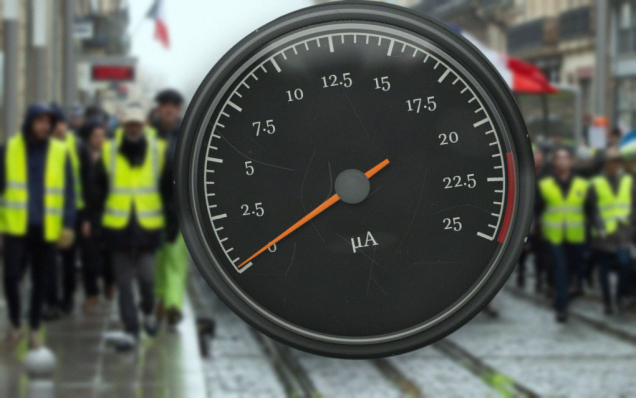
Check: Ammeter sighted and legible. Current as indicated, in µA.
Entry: 0.25 µA
